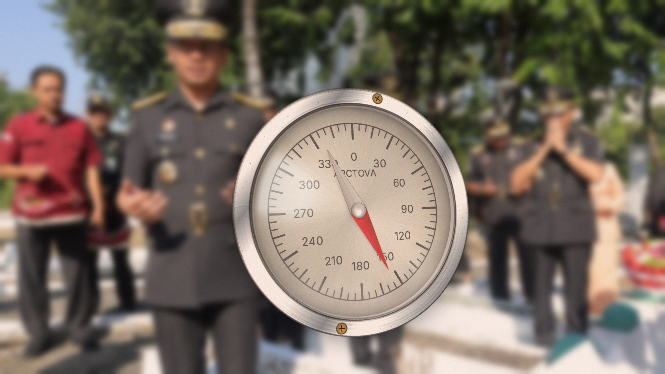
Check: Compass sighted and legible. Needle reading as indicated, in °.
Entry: 155 °
